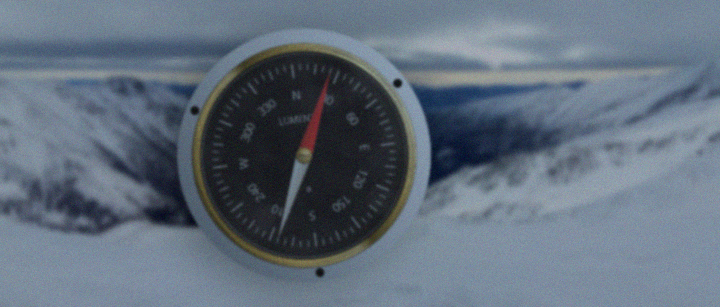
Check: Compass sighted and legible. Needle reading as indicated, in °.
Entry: 25 °
